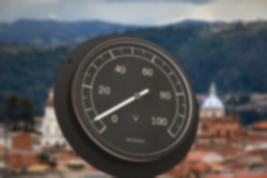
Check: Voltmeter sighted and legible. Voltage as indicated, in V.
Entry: 5 V
